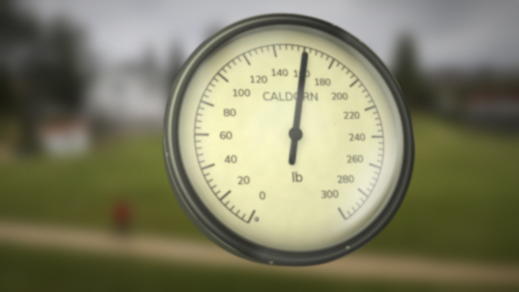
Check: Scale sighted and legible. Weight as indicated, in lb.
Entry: 160 lb
